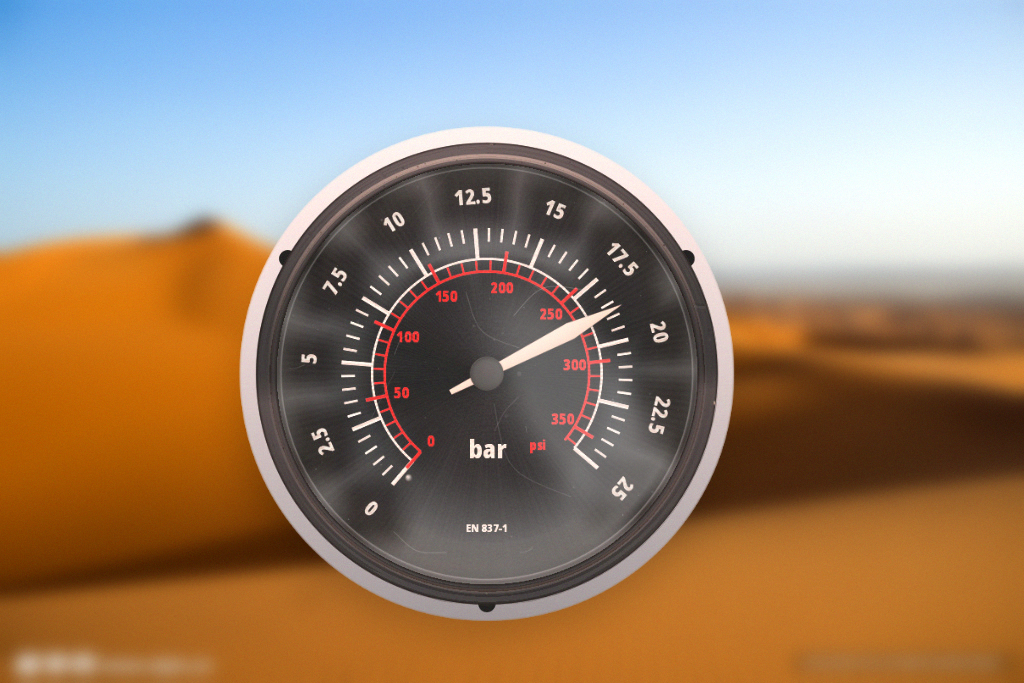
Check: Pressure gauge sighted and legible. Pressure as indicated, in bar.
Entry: 18.75 bar
